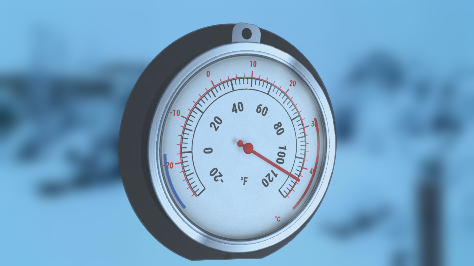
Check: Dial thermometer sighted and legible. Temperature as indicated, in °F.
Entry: 110 °F
